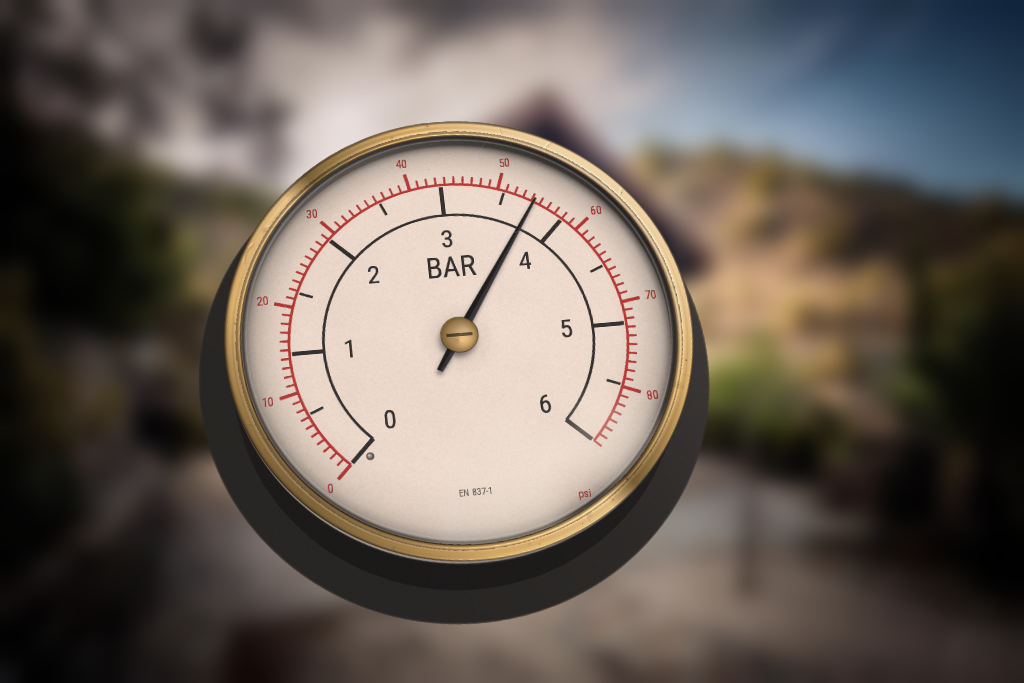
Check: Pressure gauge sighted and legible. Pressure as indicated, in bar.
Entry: 3.75 bar
